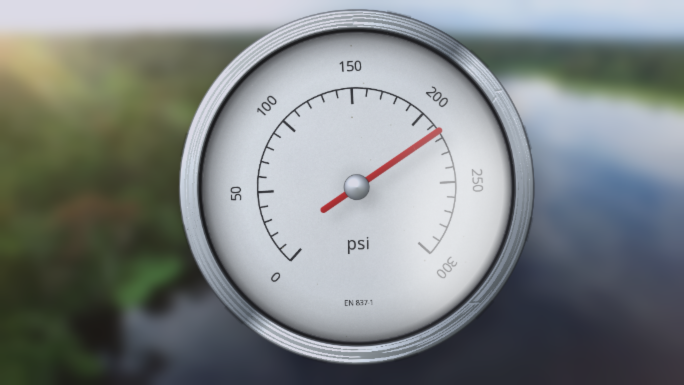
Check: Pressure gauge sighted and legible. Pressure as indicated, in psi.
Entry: 215 psi
